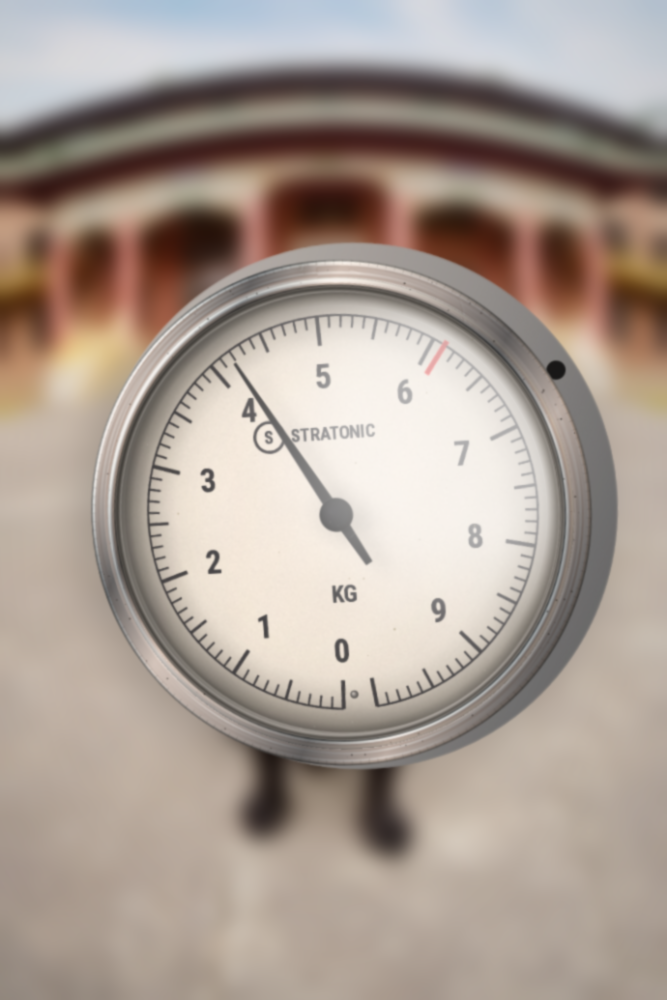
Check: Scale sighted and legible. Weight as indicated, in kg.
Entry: 4.2 kg
